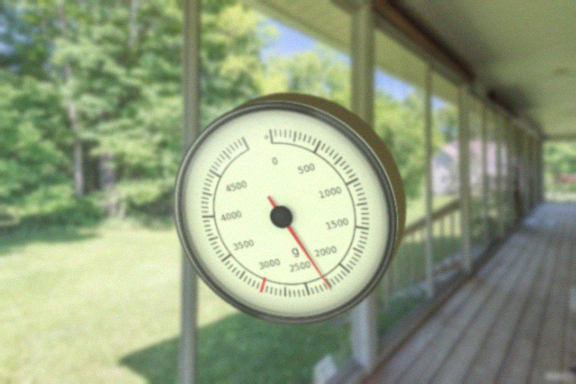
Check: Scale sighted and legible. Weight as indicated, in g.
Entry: 2250 g
